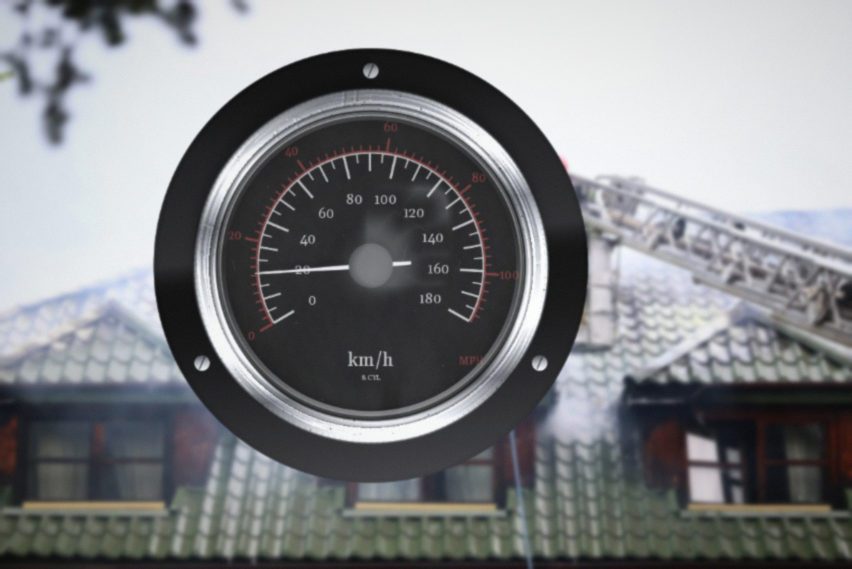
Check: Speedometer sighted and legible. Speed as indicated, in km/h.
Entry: 20 km/h
